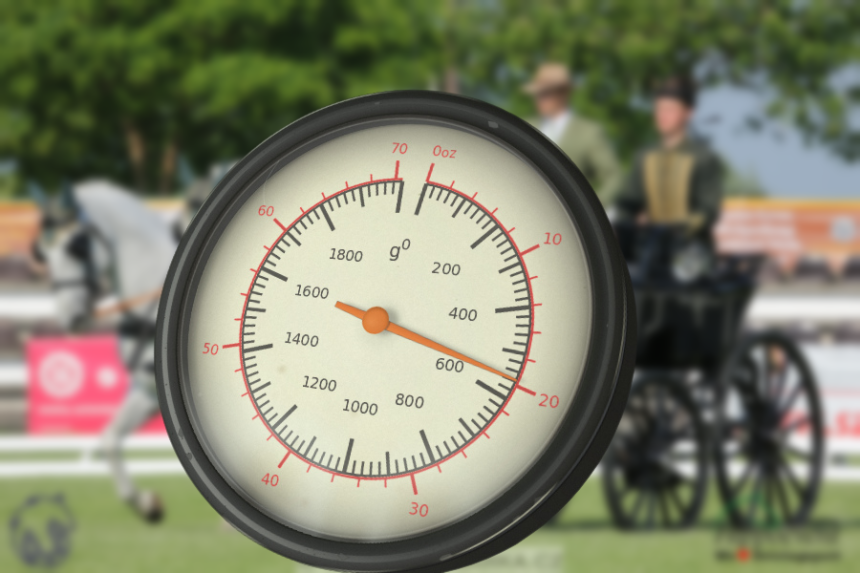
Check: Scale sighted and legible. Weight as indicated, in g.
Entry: 560 g
